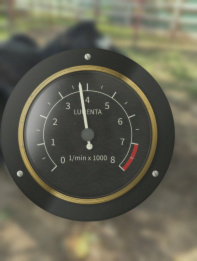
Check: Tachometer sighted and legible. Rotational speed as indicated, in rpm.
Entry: 3750 rpm
